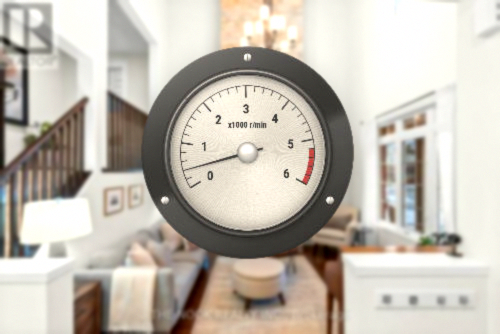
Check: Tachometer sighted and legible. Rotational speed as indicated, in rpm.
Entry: 400 rpm
